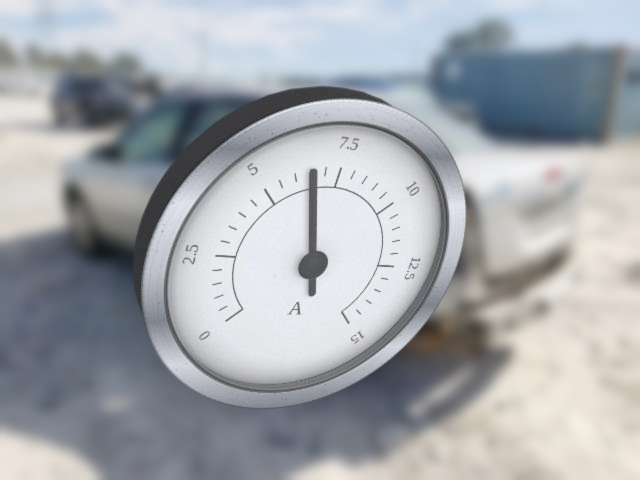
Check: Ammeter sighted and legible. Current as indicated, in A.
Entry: 6.5 A
